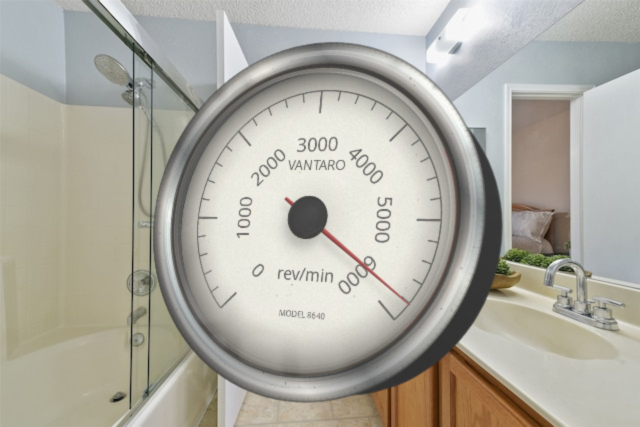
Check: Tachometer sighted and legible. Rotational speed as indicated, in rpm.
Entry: 5800 rpm
